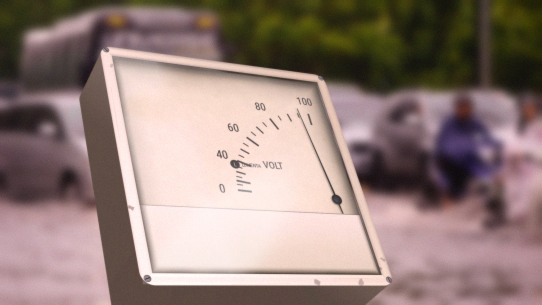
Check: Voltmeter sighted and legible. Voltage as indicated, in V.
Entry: 95 V
